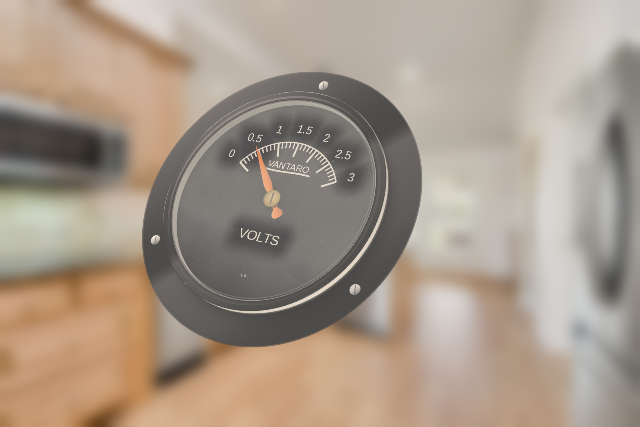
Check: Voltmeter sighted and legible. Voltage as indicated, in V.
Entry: 0.5 V
